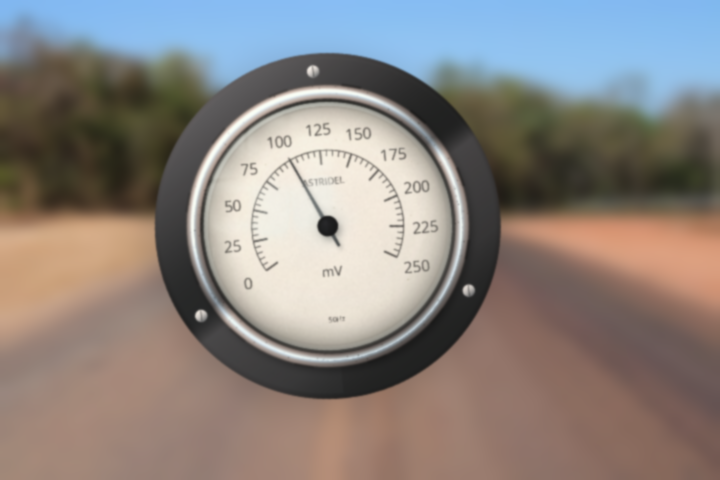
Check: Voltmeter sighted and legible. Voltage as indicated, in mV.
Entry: 100 mV
